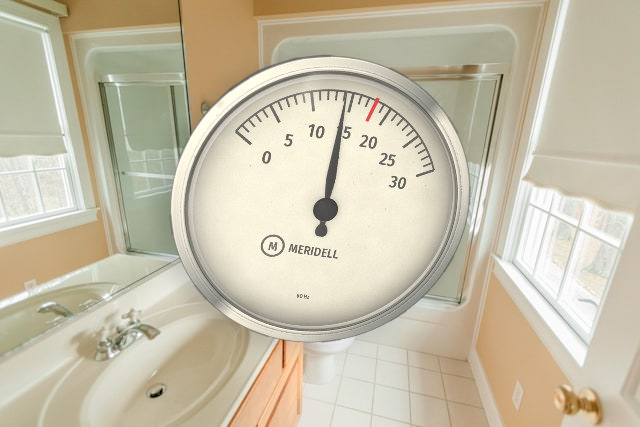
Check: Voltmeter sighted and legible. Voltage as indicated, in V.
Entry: 14 V
